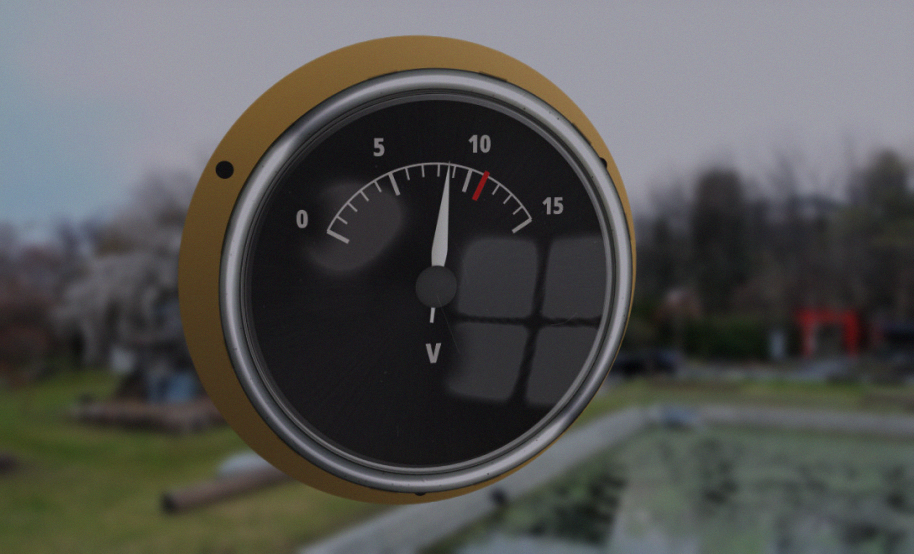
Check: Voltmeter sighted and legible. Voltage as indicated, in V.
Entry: 8.5 V
